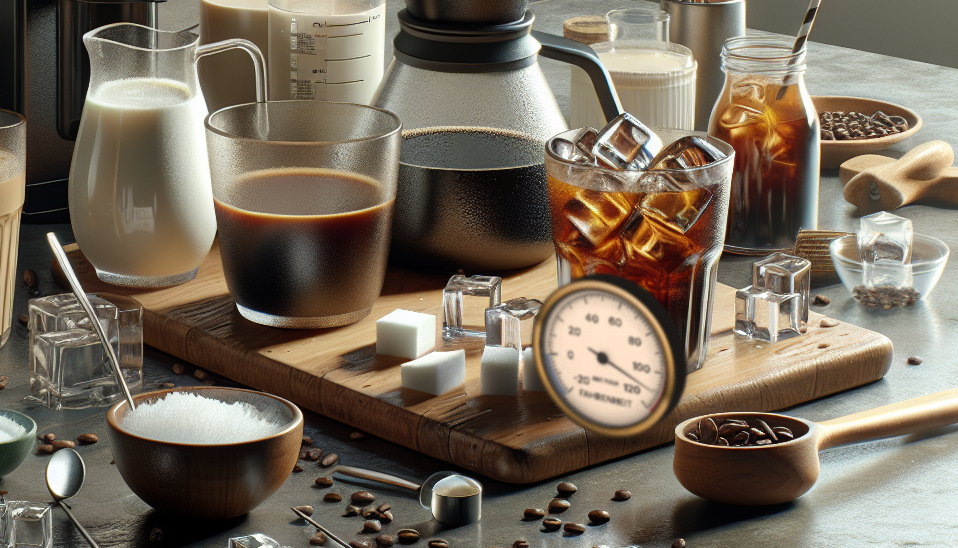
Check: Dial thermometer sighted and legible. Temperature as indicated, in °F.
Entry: 110 °F
